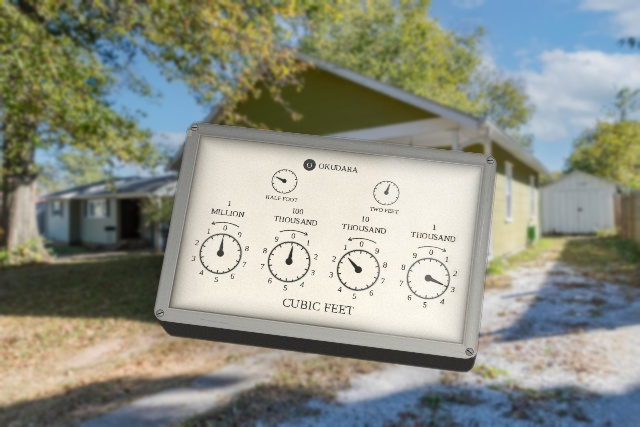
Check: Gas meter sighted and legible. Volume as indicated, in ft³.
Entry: 1300 ft³
